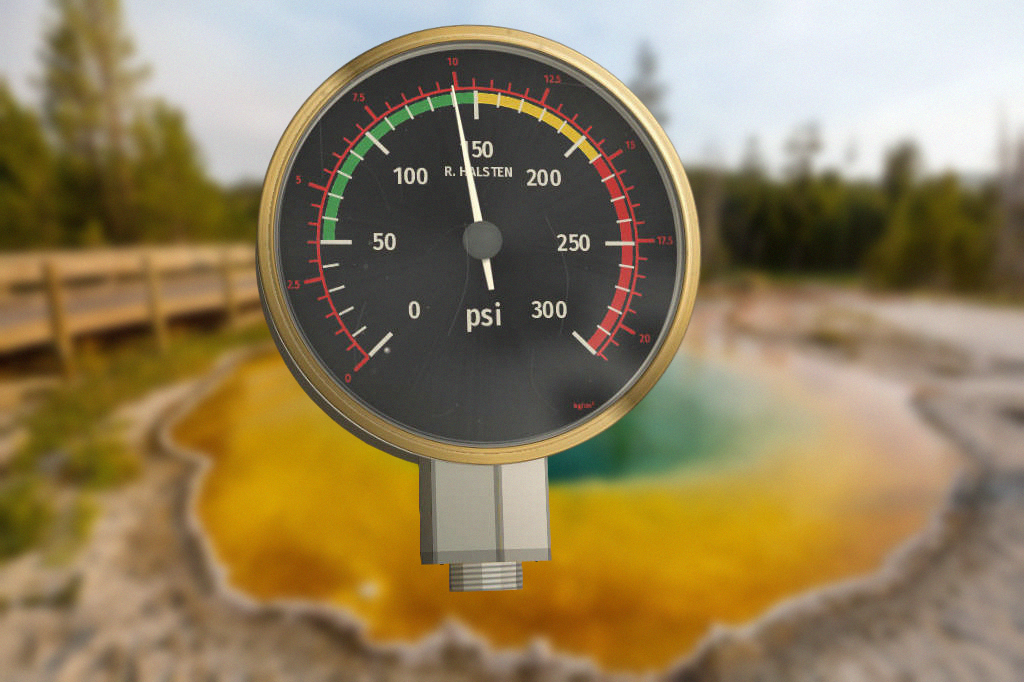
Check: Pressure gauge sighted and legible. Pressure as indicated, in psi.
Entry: 140 psi
